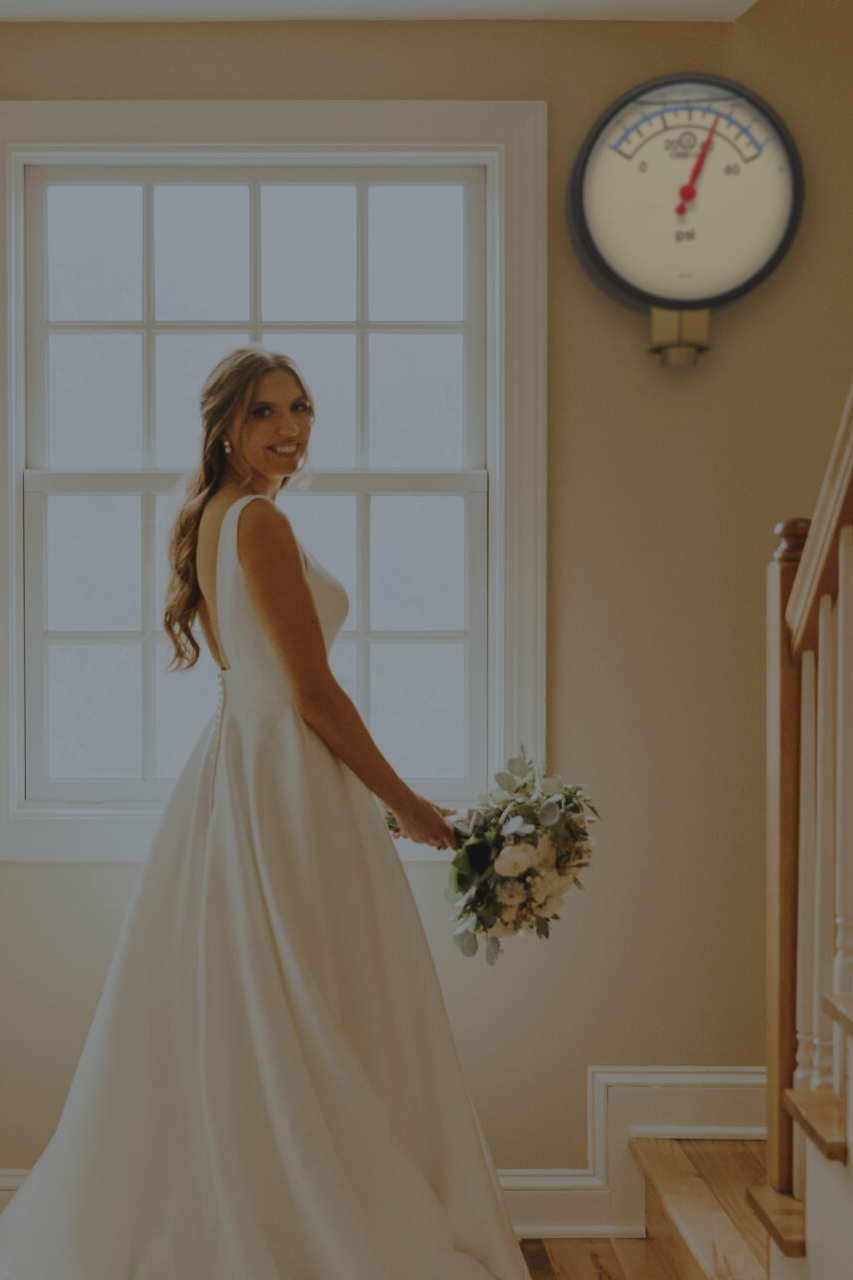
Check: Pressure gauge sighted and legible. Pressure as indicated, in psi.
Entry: 40 psi
